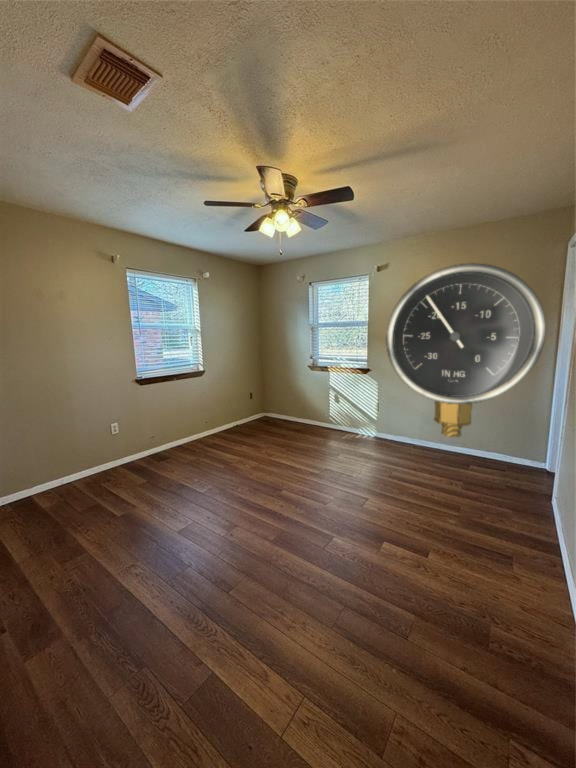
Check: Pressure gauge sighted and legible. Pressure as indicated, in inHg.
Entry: -19 inHg
